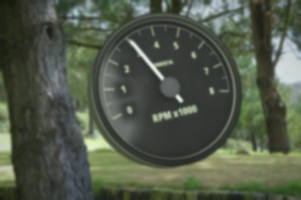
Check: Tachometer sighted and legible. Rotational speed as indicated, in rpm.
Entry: 3000 rpm
